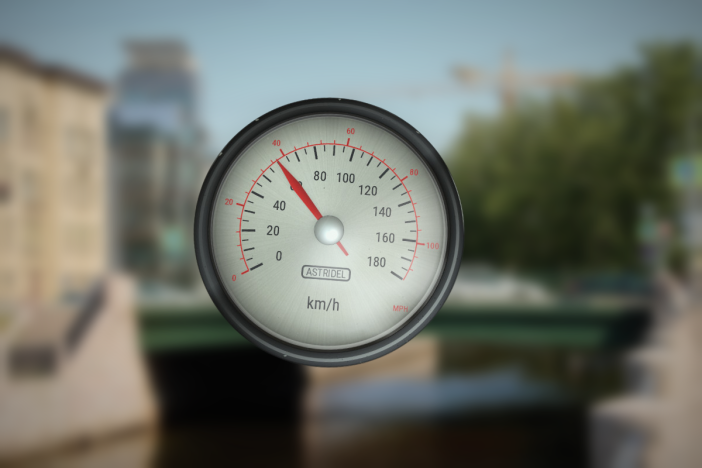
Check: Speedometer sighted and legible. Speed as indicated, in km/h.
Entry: 60 km/h
